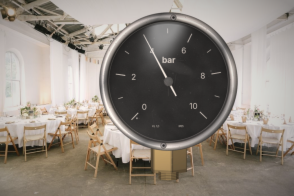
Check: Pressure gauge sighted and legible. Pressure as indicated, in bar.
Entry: 4 bar
